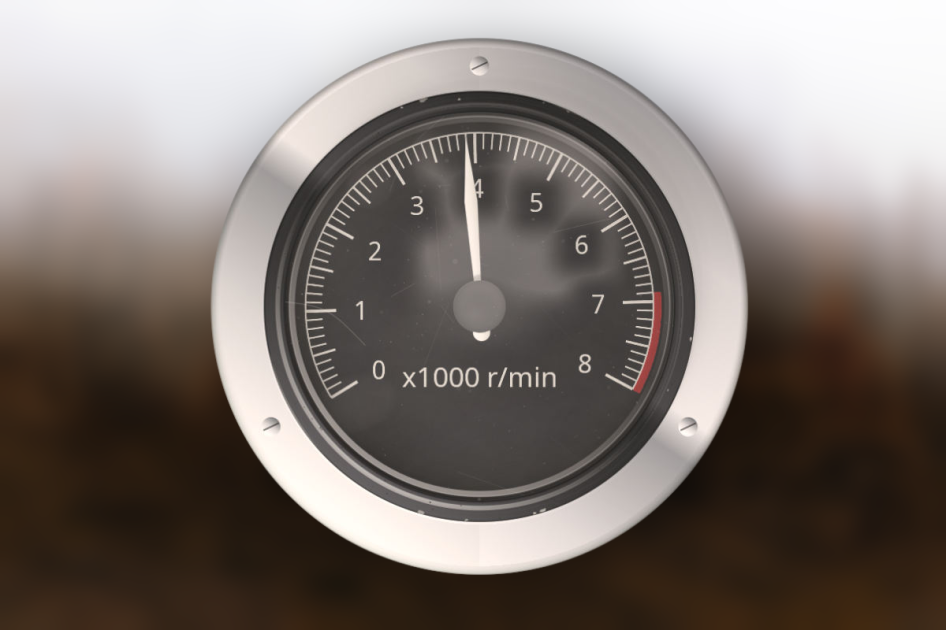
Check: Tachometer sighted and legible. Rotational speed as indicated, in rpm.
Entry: 3900 rpm
